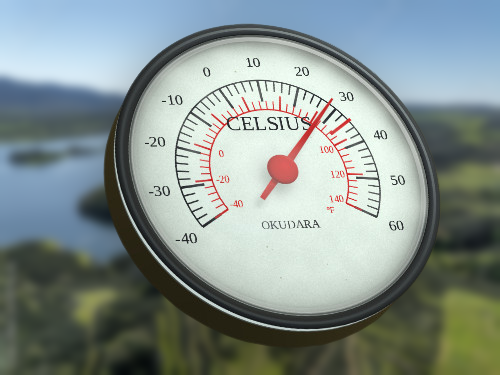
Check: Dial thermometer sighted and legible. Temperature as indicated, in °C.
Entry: 28 °C
